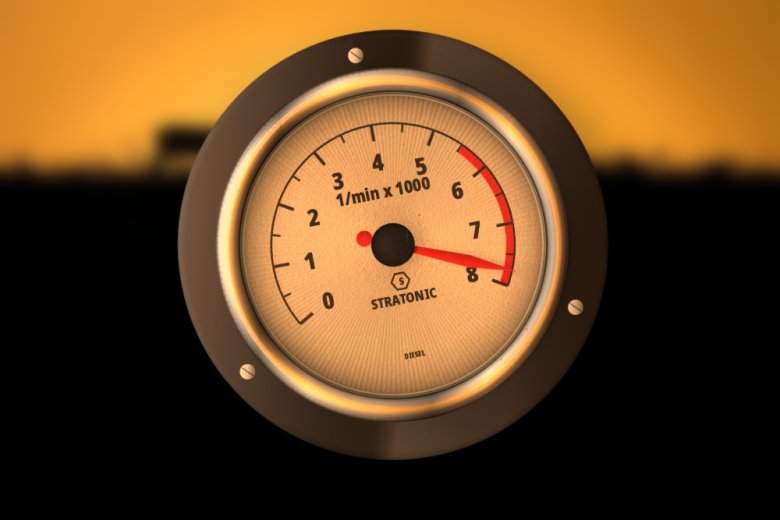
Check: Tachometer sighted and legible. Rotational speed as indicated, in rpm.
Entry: 7750 rpm
